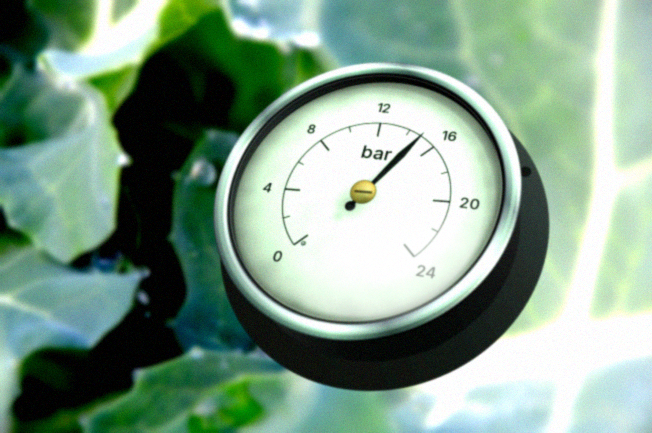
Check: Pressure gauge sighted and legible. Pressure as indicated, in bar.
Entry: 15 bar
